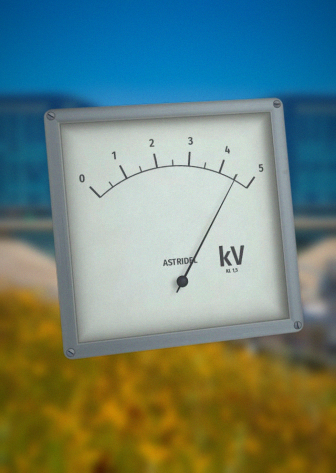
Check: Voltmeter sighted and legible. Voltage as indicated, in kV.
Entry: 4.5 kV
